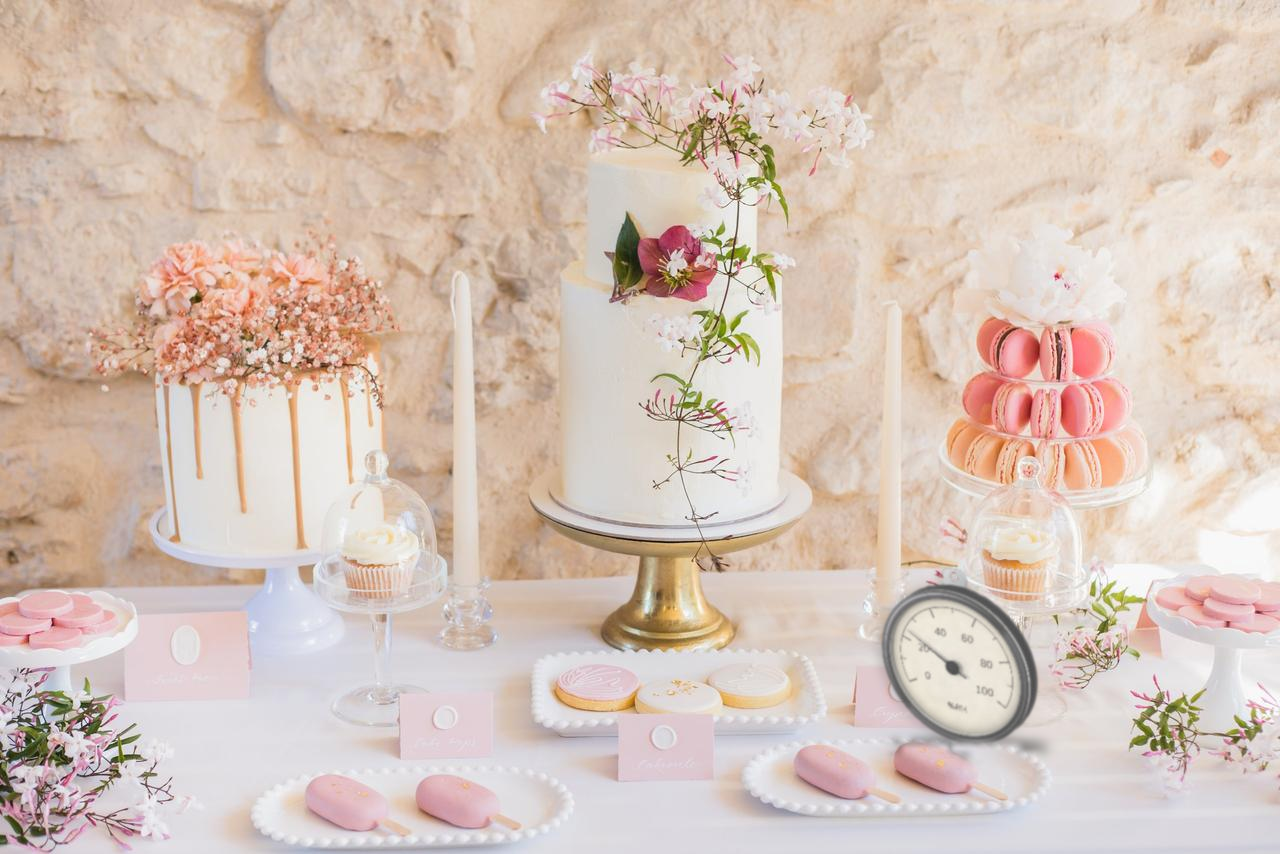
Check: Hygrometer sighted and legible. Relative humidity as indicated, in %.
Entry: 25 %
